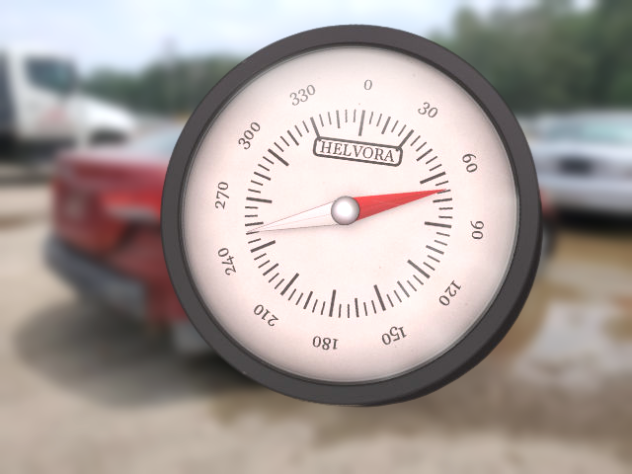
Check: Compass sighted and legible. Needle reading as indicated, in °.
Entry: 70 °
